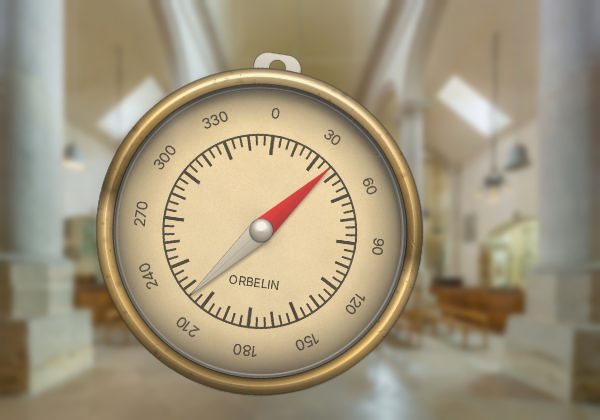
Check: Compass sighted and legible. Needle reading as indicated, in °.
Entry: 40 °
